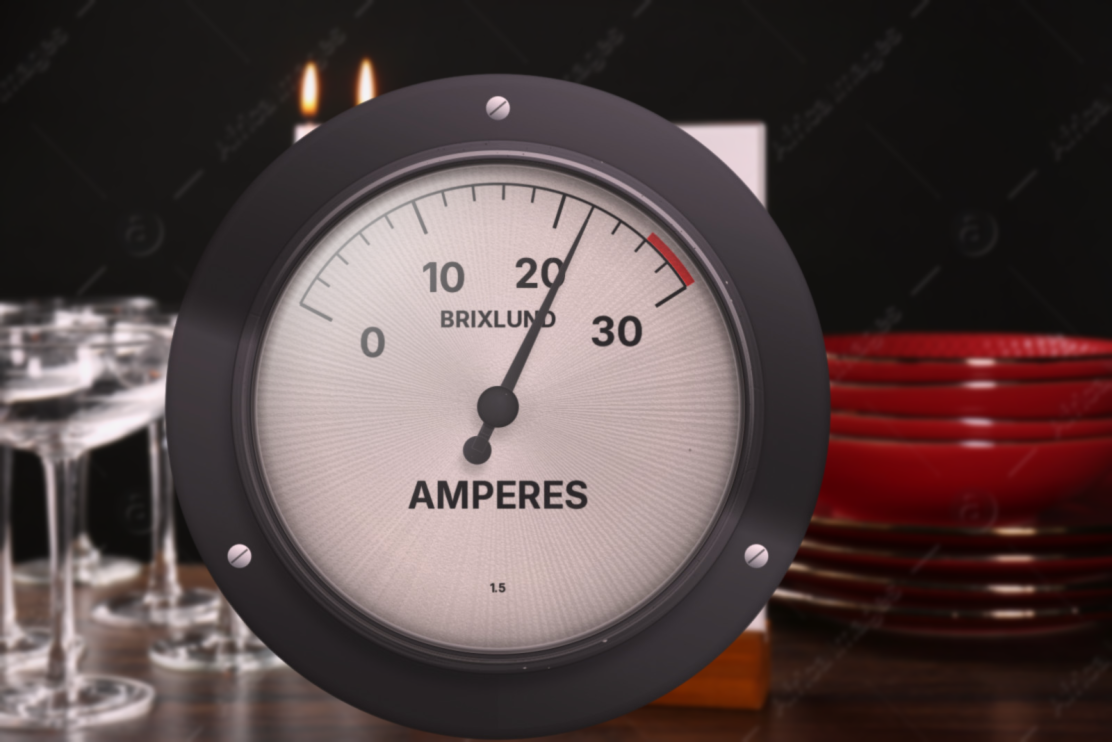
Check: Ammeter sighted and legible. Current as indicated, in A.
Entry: 22 A
